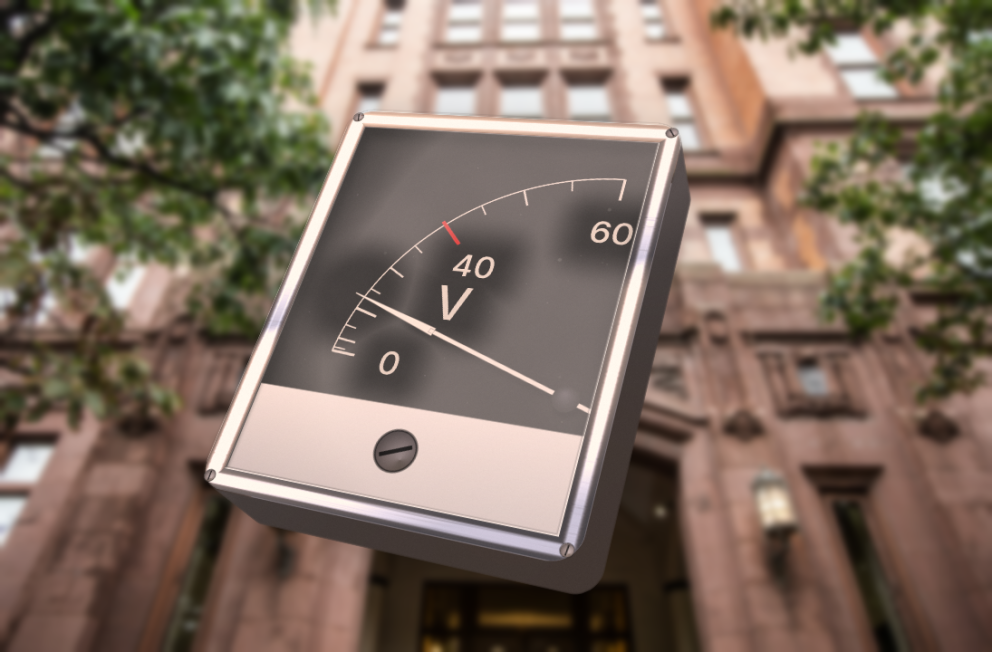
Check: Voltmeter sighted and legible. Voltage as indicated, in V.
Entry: 22.5 V
